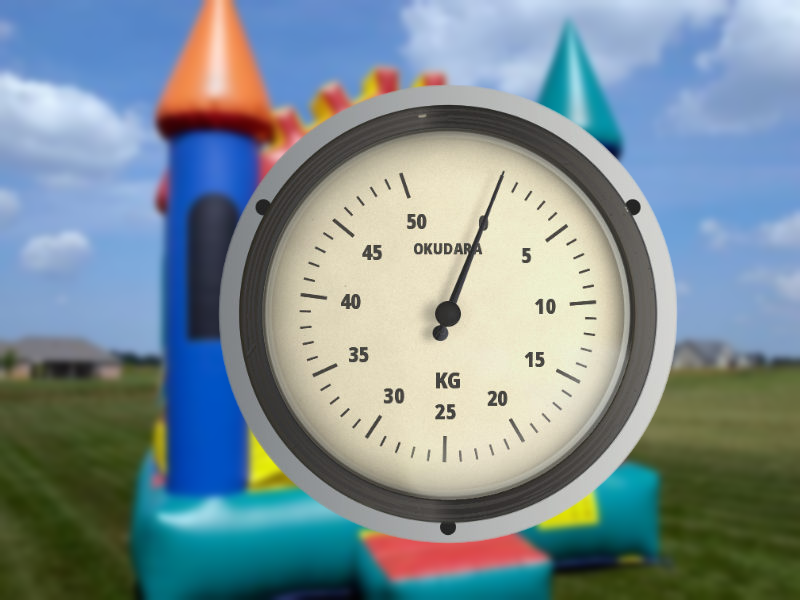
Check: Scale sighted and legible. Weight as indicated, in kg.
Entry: 0 kg
